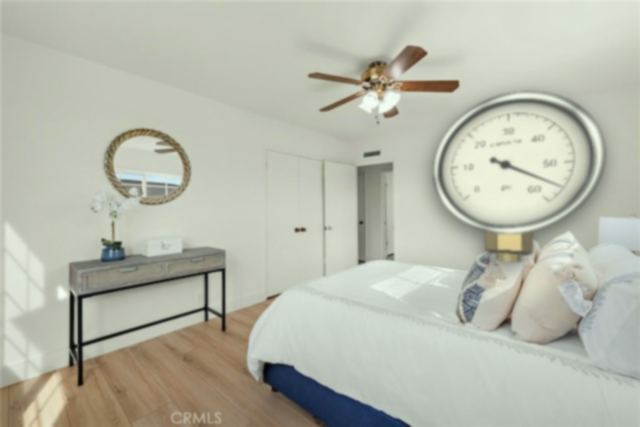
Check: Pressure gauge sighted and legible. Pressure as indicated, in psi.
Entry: 56 psi
